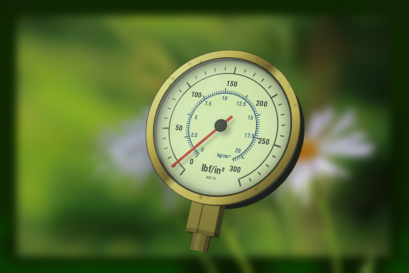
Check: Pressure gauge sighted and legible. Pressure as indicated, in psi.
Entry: 10 psi
